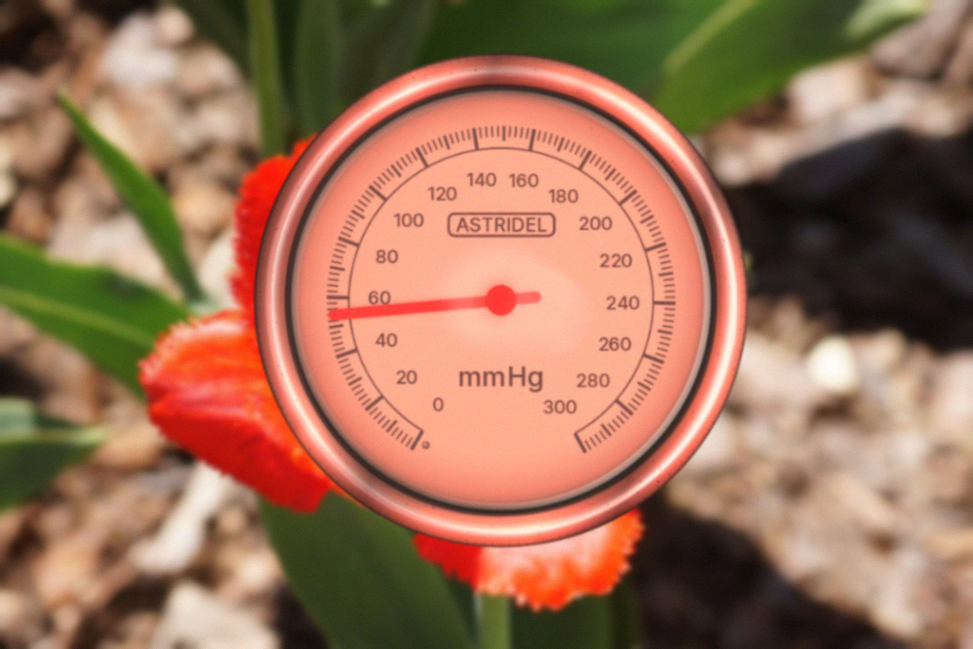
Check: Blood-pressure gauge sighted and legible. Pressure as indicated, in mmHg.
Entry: 54 mmHg
